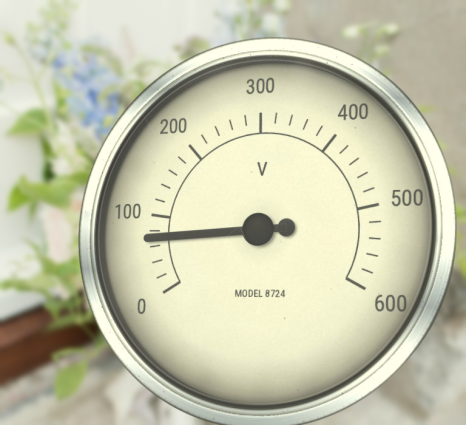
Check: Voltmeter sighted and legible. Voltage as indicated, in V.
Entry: 70 V
